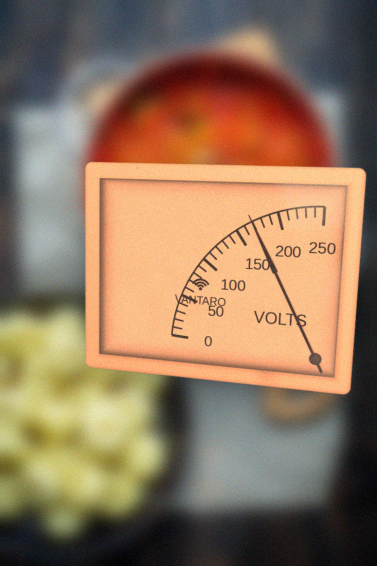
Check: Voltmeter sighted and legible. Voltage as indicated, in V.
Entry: 170 V
